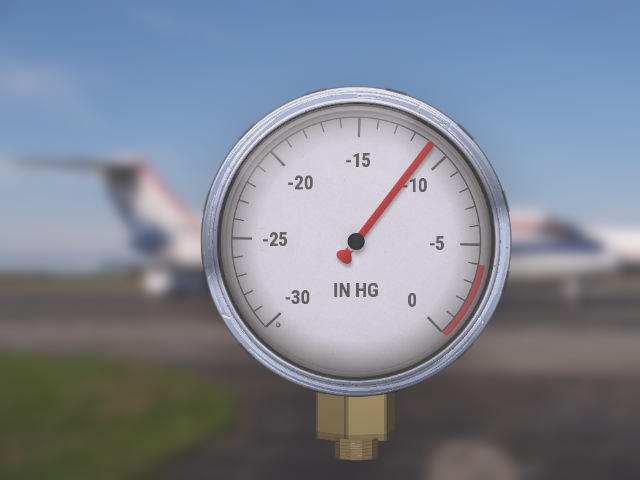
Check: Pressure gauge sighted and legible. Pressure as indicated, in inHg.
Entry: -11 inHg
